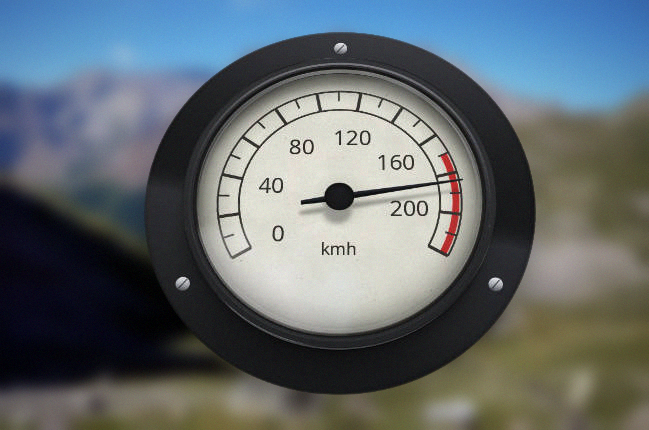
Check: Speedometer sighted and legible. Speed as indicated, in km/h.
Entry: 185 km/h
